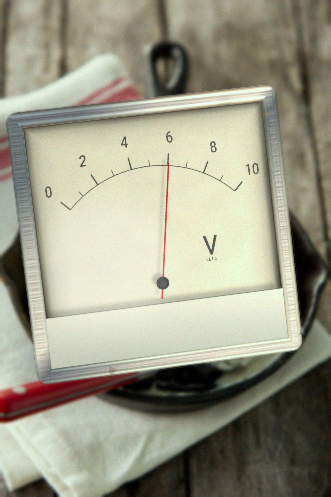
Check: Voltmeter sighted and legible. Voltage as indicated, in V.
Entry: 6 V
